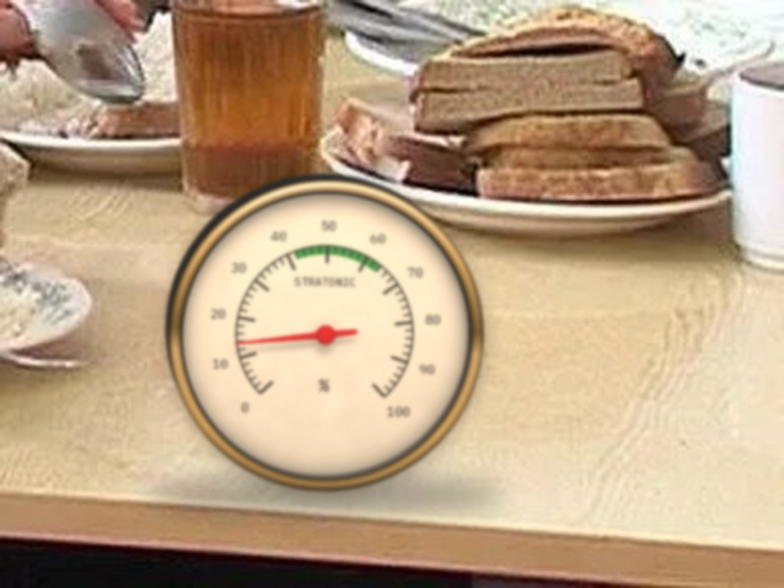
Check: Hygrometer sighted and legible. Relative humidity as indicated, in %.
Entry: 14 %
